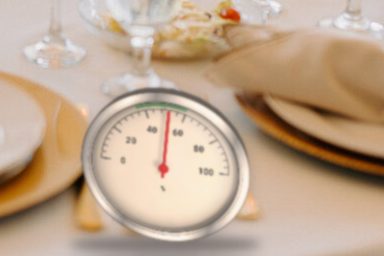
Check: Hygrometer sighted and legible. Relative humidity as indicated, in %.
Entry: 52 %
